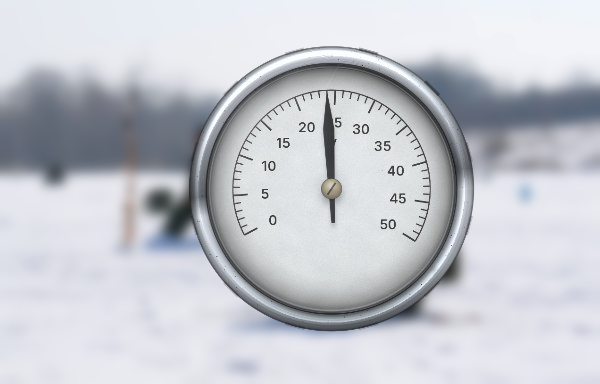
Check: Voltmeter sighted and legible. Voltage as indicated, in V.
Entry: 24 V
